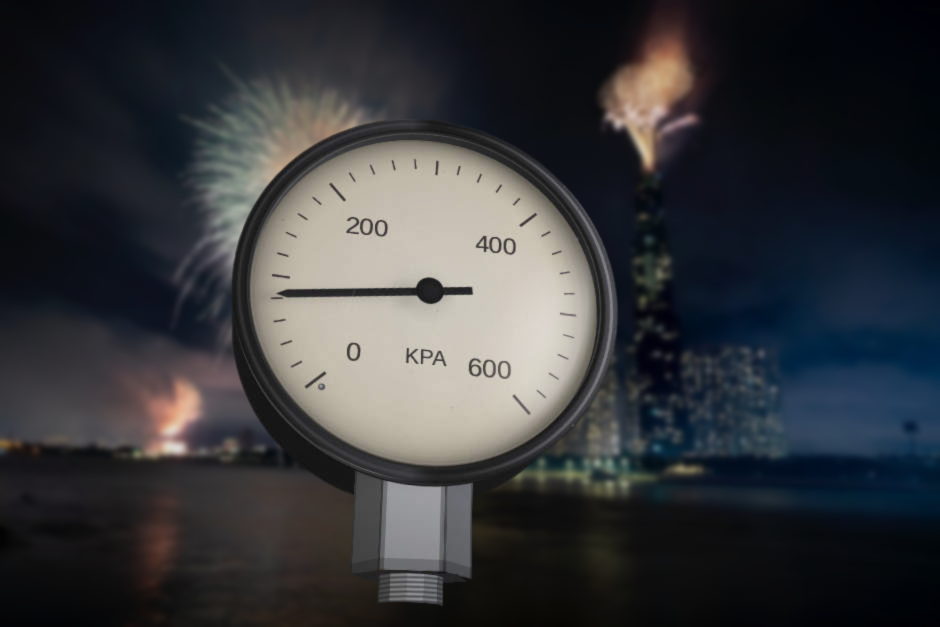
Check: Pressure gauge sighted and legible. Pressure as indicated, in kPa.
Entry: 80 kPa
